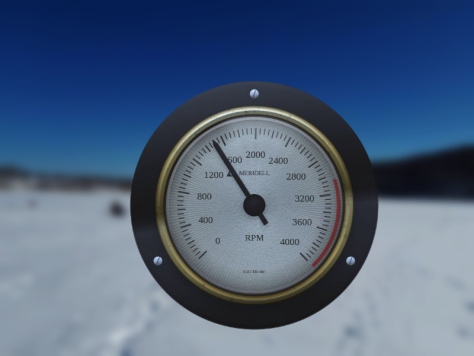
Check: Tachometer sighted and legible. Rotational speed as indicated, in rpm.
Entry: 1500 rpm
